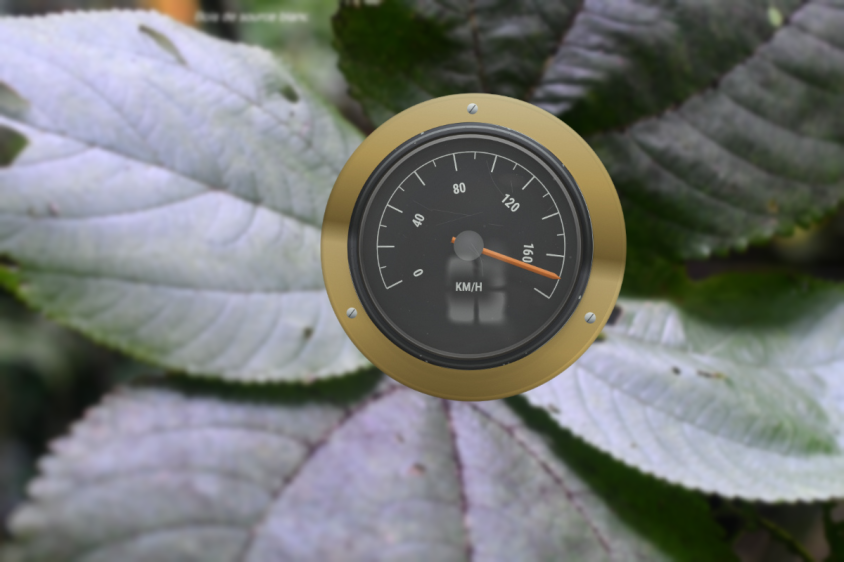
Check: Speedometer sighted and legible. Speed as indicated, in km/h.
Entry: 170 km/h
